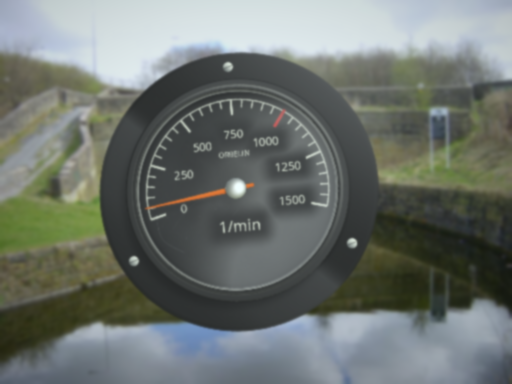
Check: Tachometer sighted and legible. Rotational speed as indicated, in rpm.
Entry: 50 rpm
